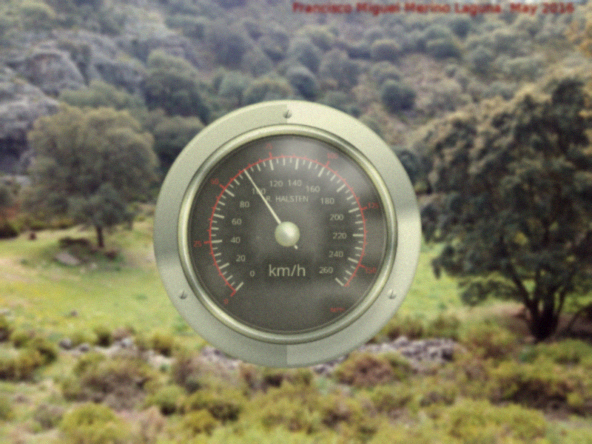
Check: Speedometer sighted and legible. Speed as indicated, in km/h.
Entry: 100 km/h
